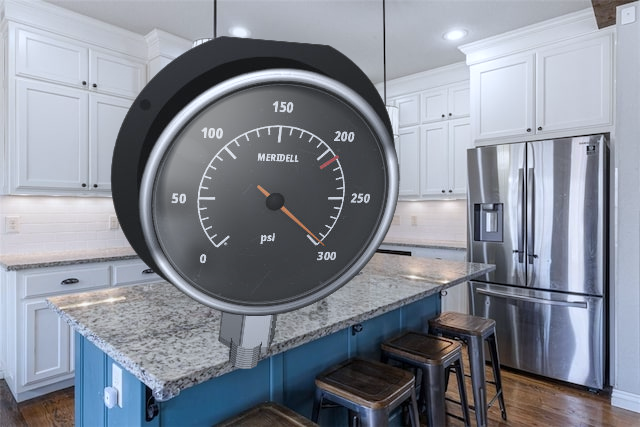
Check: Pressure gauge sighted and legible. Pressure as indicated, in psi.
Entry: 295 psi
